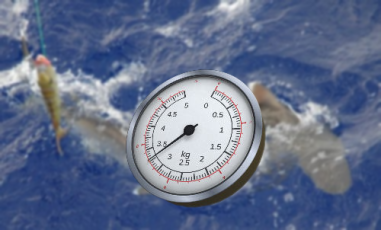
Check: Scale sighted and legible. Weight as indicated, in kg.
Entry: 3.25 kg
